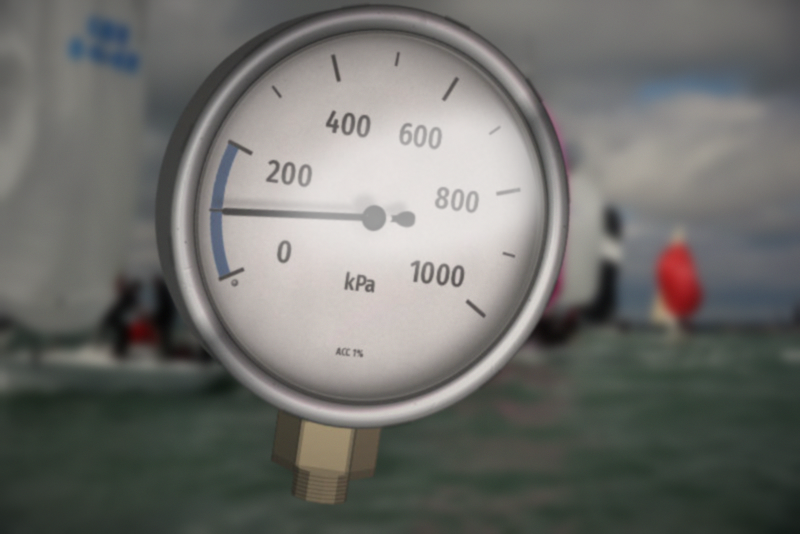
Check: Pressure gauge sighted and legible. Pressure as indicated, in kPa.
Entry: 100 kPa
